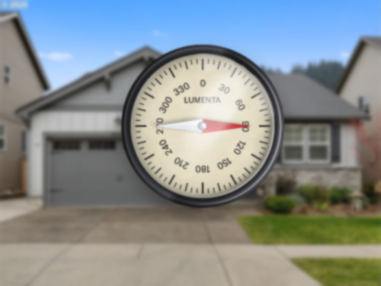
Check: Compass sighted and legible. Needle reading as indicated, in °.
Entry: 90 °
